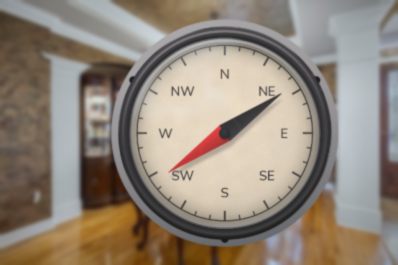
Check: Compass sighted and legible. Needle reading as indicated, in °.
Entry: 235 °
